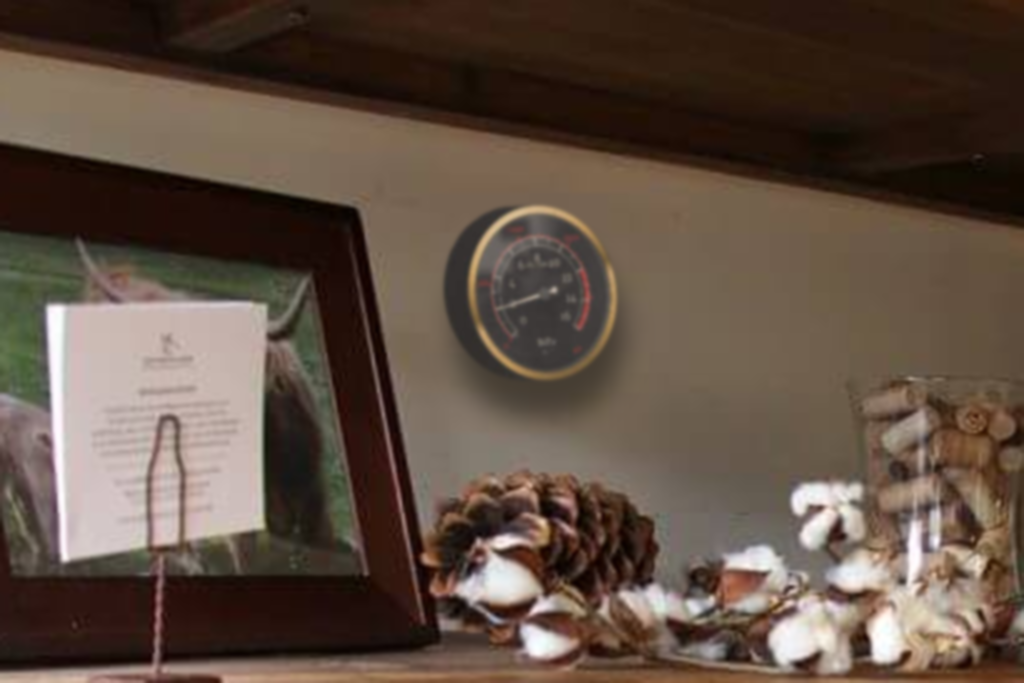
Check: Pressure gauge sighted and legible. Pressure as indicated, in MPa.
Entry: 2 MPa
